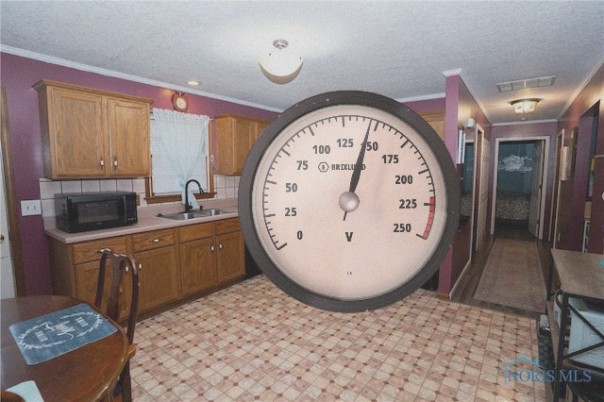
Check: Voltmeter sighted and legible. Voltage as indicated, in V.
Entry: 145 V
